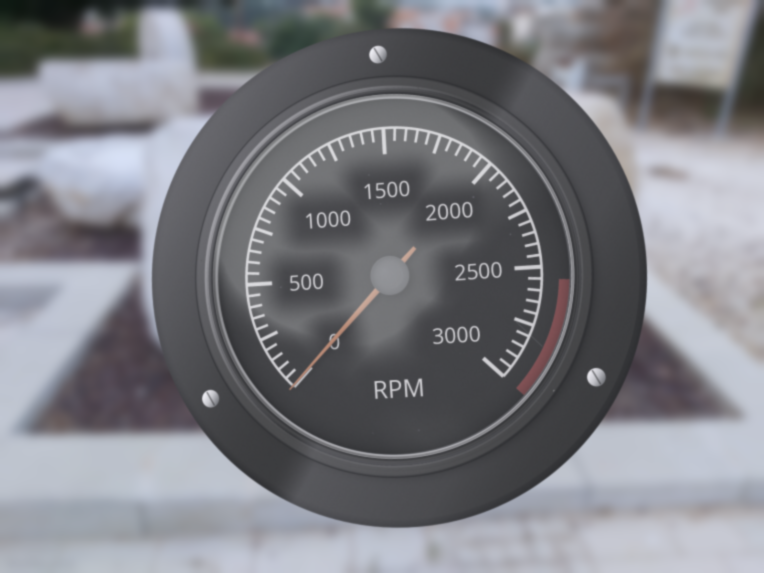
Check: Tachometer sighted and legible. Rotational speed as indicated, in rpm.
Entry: 0 rpm
